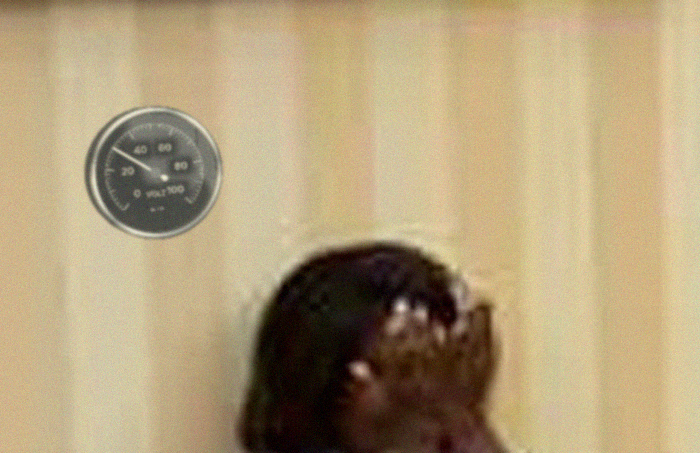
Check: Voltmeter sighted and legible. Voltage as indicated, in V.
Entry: 30 V
